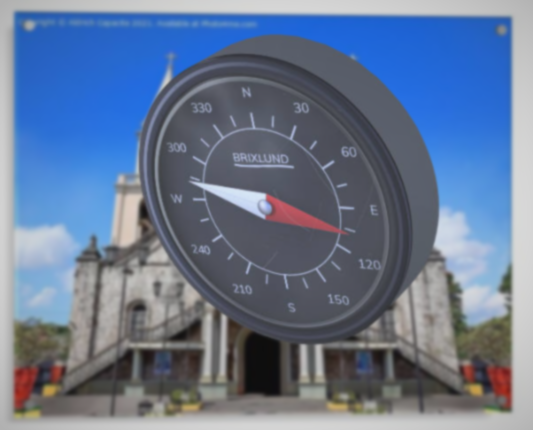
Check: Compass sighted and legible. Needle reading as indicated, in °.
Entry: 105 °
